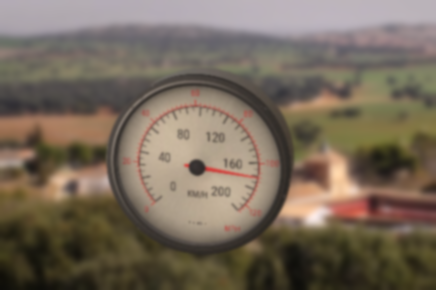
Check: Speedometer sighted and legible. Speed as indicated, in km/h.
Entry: 170 km/h
